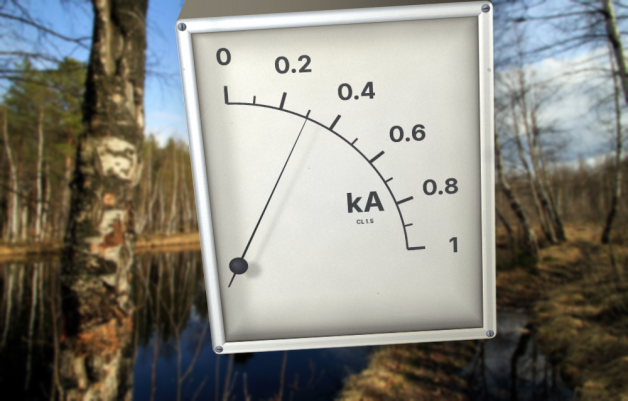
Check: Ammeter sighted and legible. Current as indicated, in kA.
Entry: 0.3 kA
